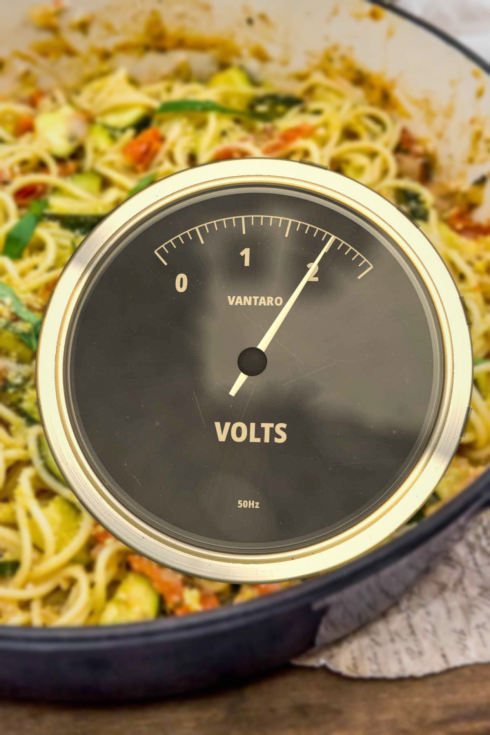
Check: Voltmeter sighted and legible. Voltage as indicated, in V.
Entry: 2 V
